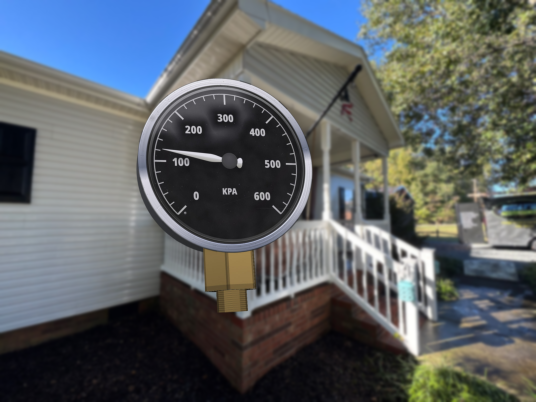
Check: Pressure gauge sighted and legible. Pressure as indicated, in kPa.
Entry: 120 kPa
